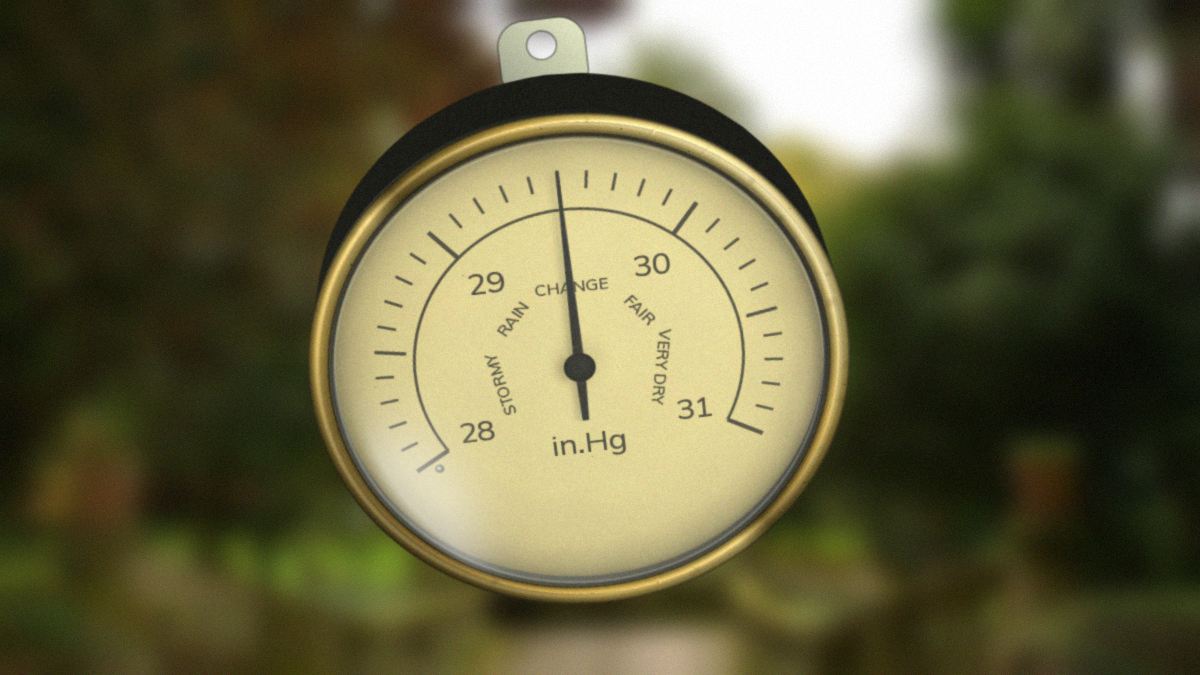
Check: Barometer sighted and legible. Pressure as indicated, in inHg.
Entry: 29.5 inHg
